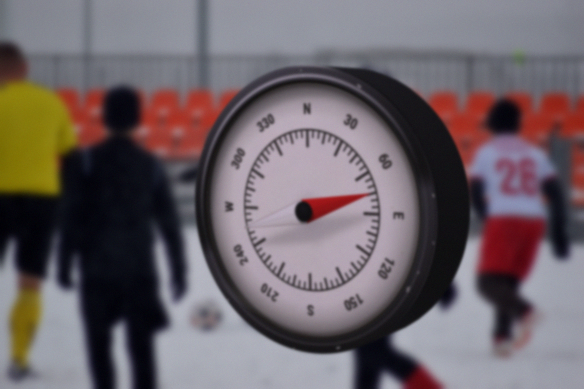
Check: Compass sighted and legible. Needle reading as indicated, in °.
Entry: 75 °
